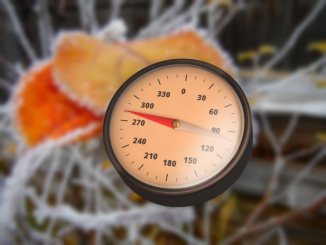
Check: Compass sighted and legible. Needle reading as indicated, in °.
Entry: 280 °
